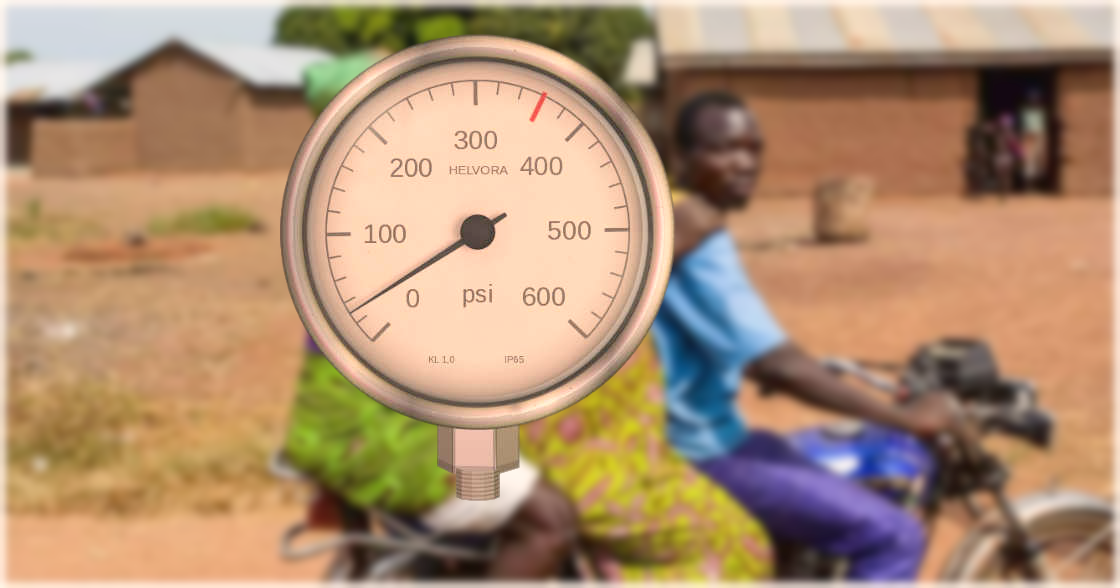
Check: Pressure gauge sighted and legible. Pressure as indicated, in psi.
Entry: 30 psi
